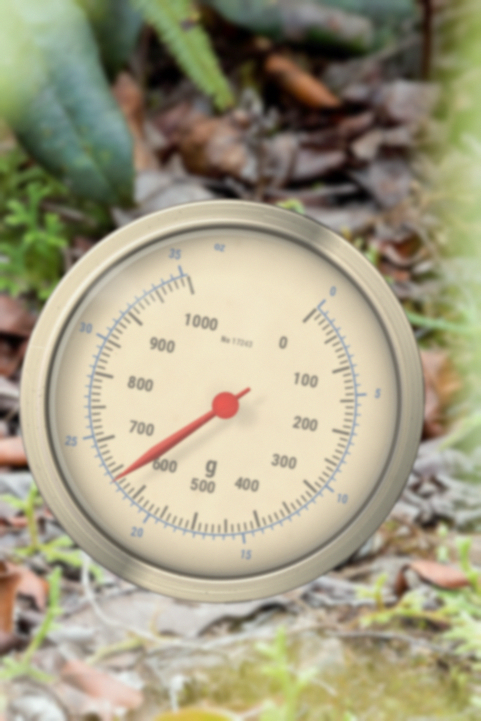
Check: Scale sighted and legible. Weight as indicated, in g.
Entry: 640 g
